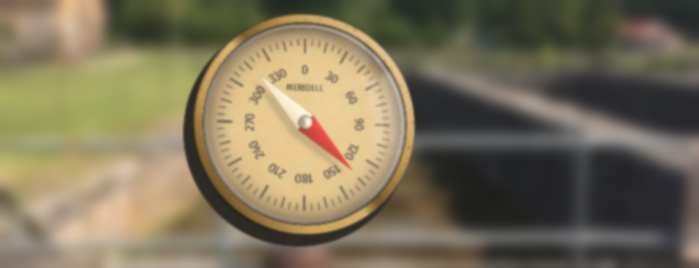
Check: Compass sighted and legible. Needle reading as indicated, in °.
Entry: 135 °
